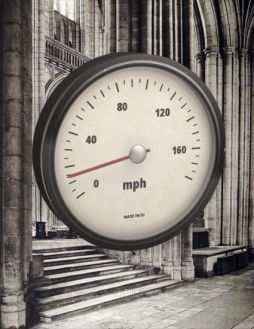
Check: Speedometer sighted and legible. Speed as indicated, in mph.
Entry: 15 mph
